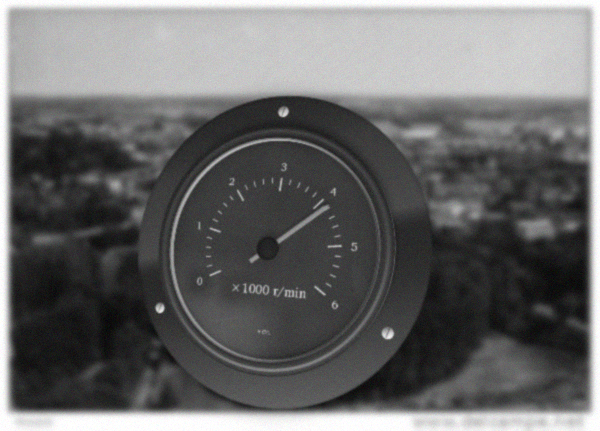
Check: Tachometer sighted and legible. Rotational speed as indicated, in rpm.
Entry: 4200 rpm
